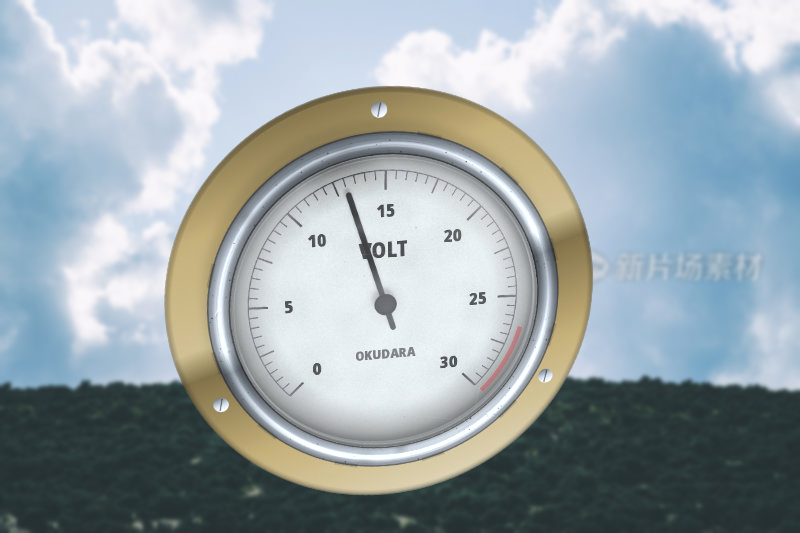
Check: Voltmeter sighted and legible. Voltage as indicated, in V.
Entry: 13 V
